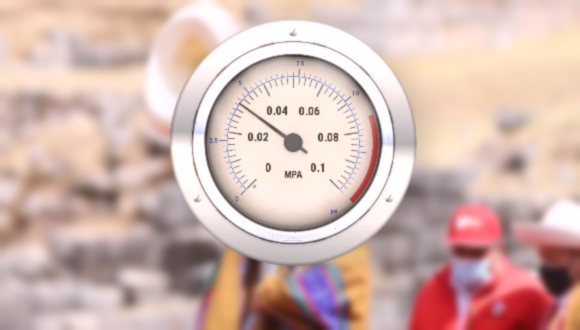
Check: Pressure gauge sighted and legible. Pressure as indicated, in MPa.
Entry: 0.03 MPa
